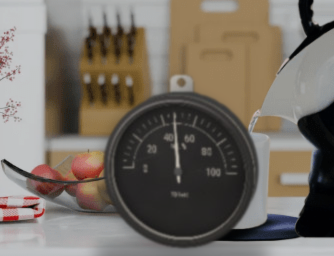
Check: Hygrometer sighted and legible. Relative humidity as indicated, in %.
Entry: 48 %
